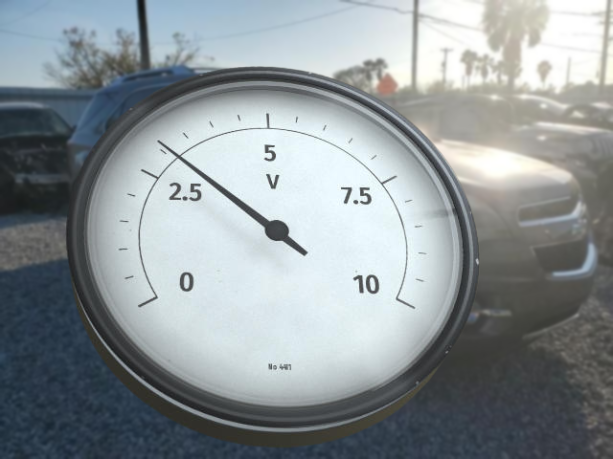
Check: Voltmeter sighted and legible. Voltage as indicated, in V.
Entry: 3 V
